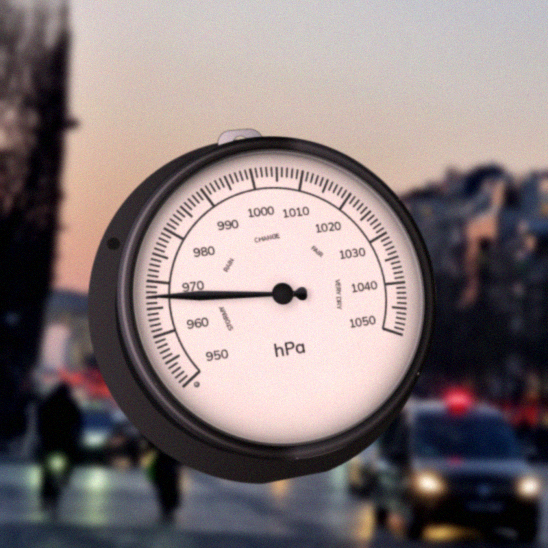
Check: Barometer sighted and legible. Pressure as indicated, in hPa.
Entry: 967 hPa
